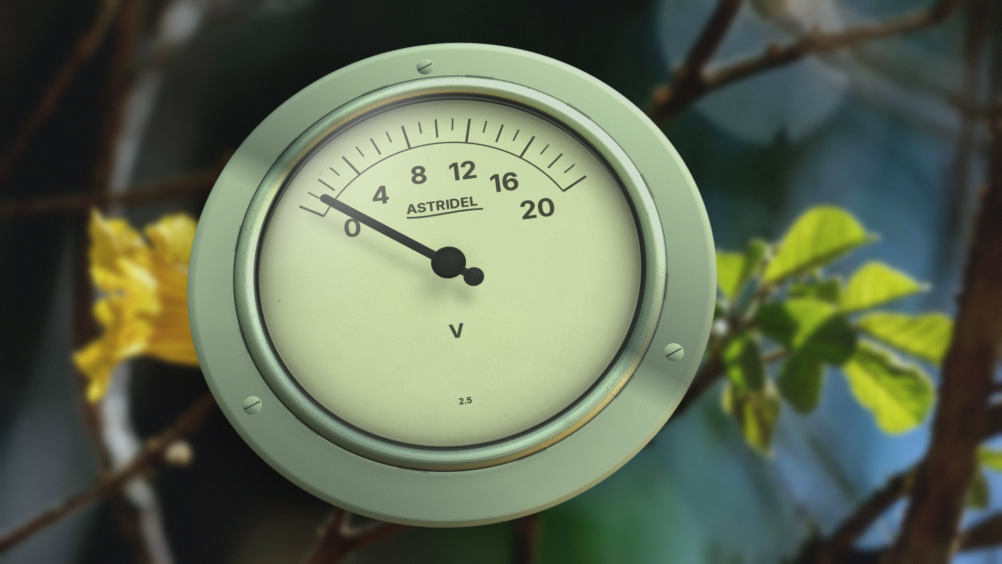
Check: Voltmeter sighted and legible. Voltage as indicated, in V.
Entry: 1 V
